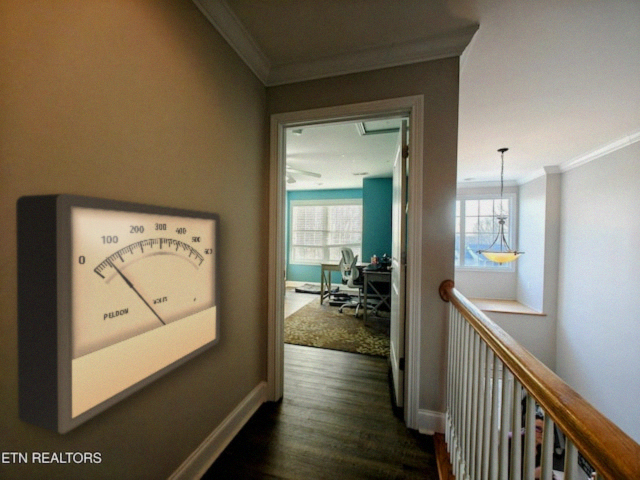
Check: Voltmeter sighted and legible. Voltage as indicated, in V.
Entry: 50 V
